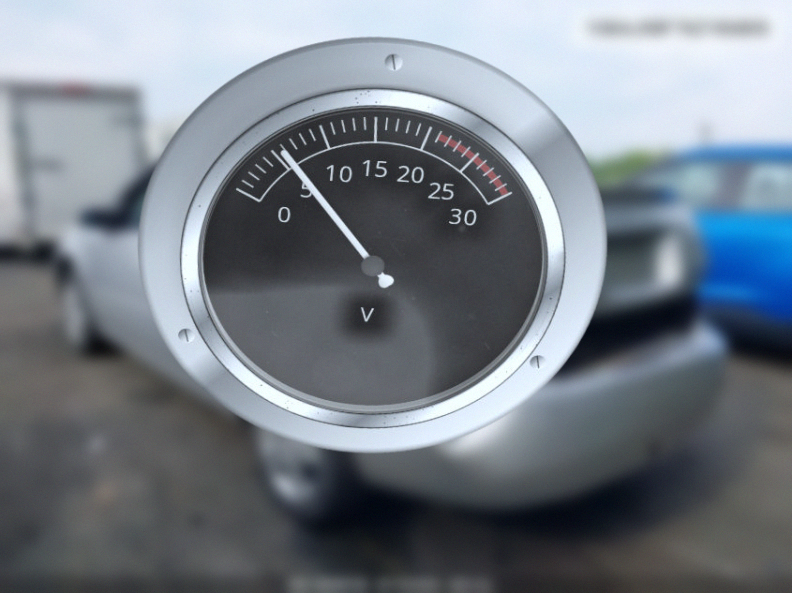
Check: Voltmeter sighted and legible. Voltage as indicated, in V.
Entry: 6 V
